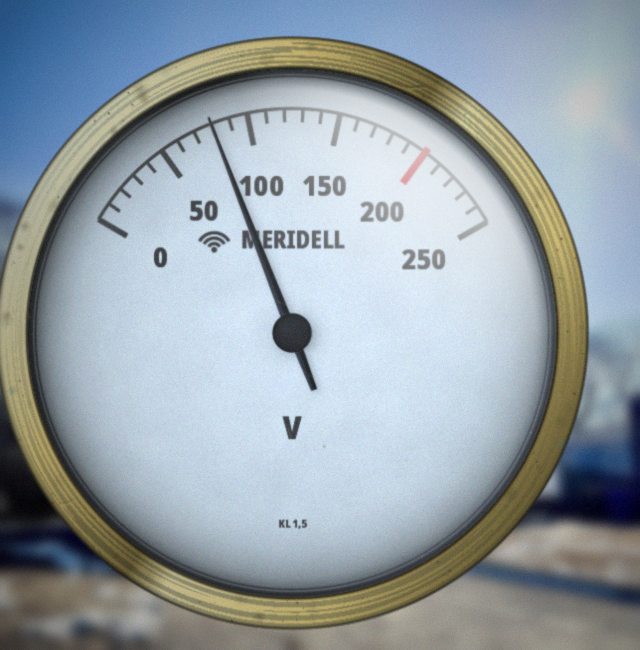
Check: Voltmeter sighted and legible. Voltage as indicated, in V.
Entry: 80 V
